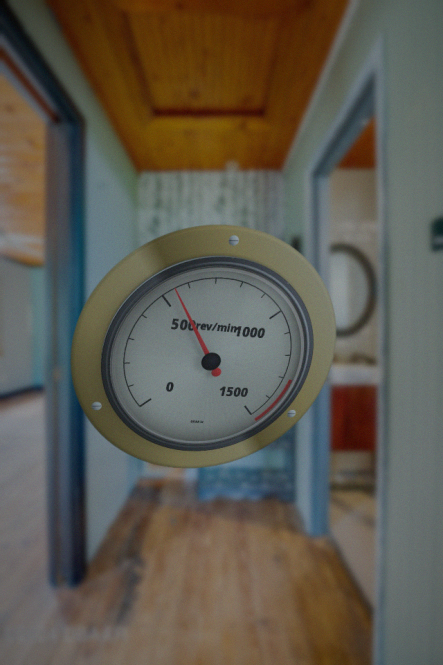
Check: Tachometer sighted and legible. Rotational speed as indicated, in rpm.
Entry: 550 rpm
